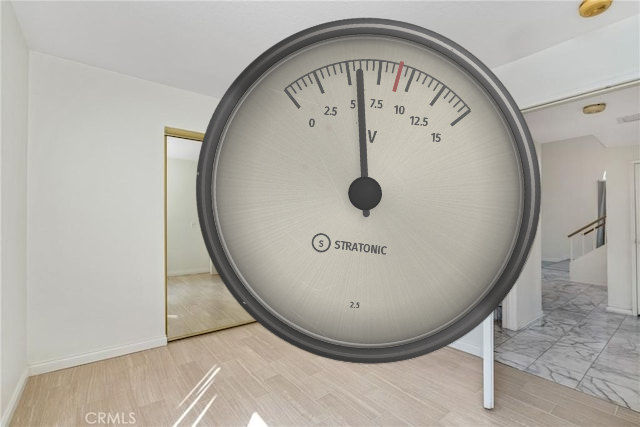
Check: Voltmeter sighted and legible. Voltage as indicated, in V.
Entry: 6 V
